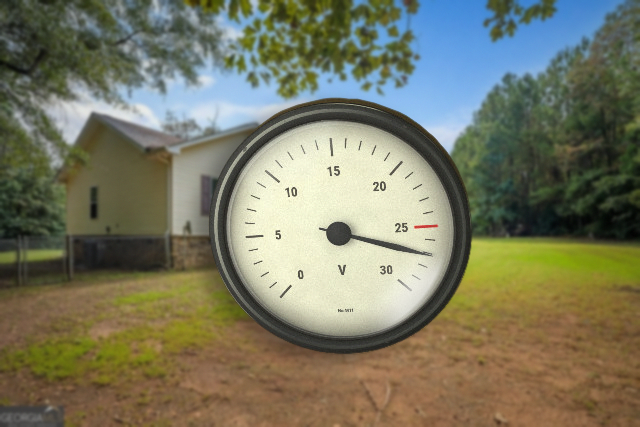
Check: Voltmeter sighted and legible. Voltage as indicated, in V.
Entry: 27 V
